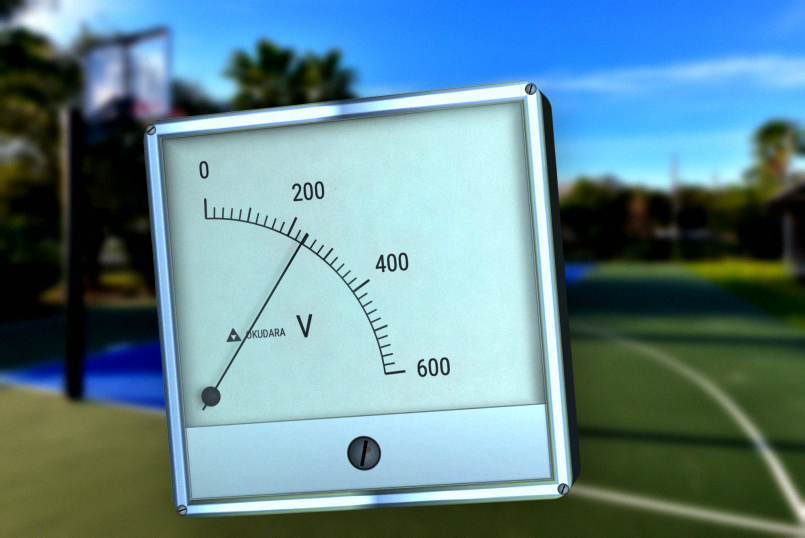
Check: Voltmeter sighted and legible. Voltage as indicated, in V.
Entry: 240 V
